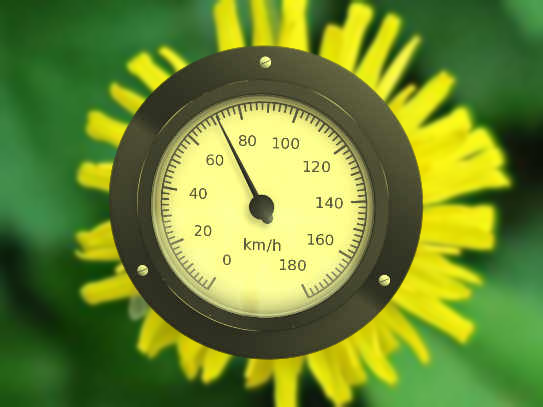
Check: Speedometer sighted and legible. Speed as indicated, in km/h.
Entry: 72 km/h
